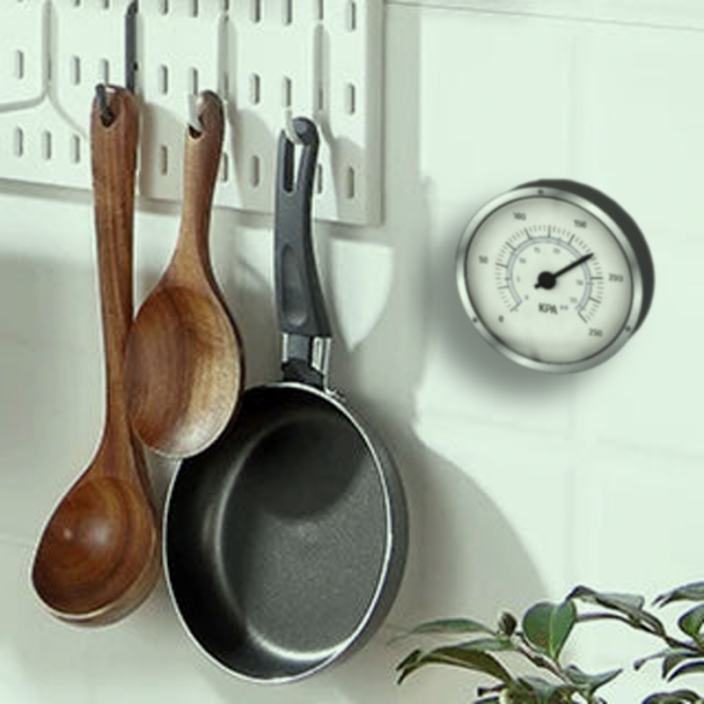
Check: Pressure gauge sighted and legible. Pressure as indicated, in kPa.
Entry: 175 kPa
